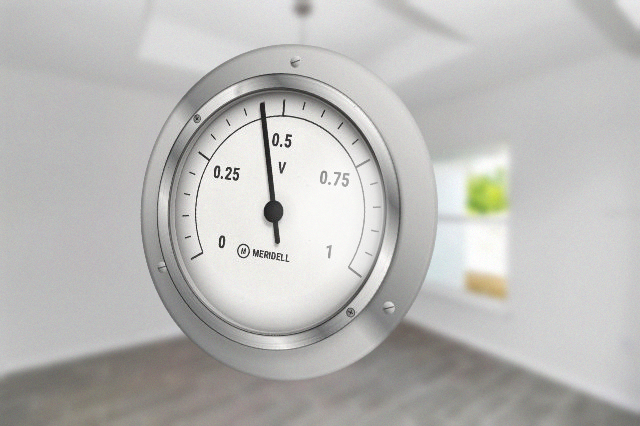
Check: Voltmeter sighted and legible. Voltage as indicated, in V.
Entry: 0.45 V
